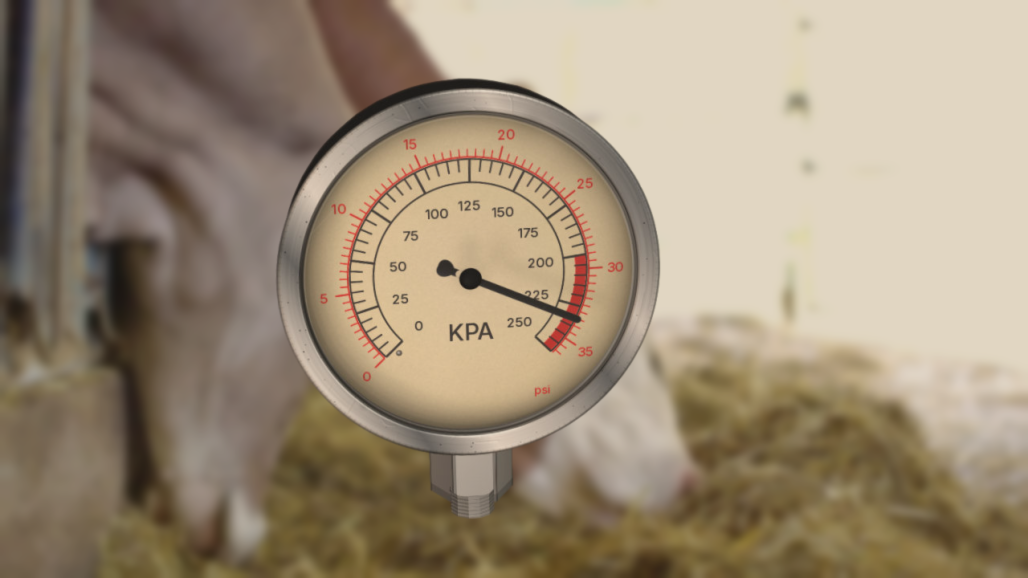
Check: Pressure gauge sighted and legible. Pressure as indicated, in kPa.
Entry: 230 kPa
